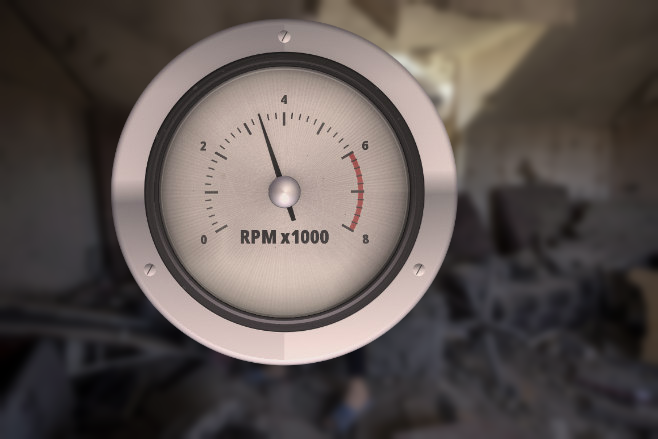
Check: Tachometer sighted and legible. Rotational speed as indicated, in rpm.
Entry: 3400 rpm
